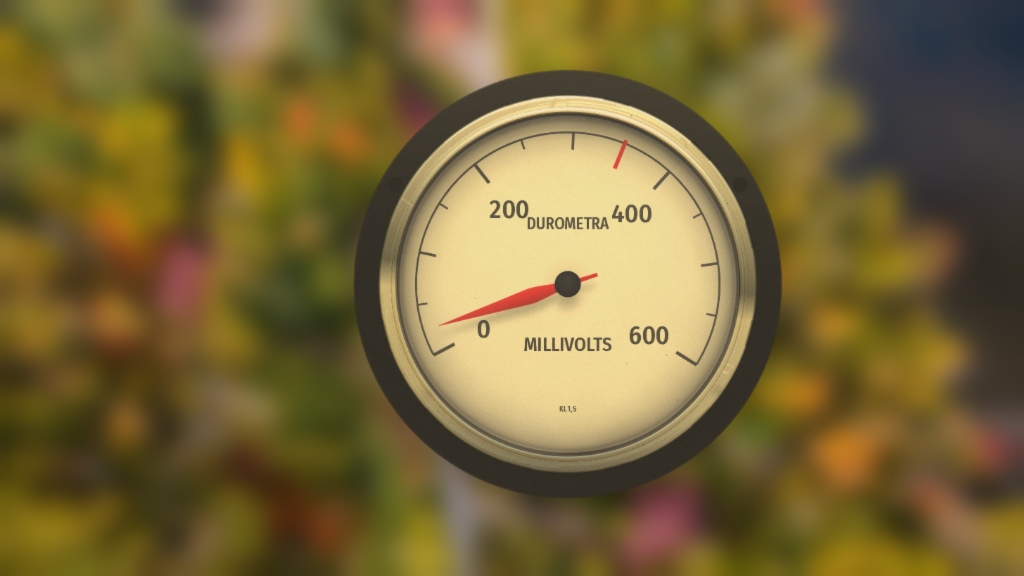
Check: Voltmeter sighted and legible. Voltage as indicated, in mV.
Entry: 25 mV
